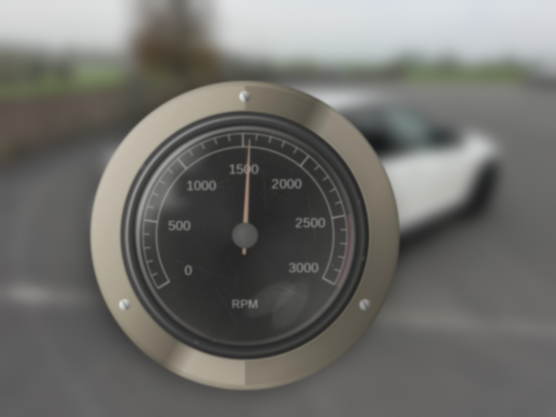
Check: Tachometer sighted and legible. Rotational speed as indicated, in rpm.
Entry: 1550 rpm
